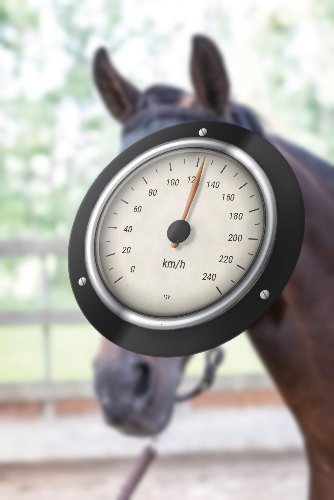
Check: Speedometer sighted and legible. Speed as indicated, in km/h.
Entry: 125 km/h
